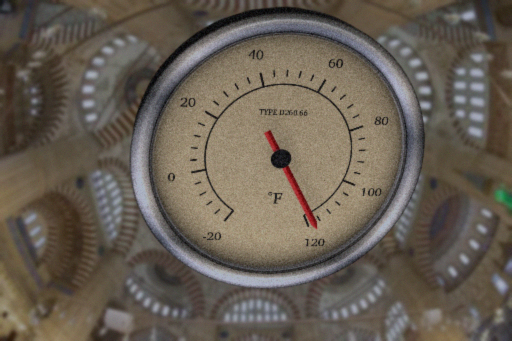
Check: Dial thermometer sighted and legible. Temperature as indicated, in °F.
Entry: 118 °F
